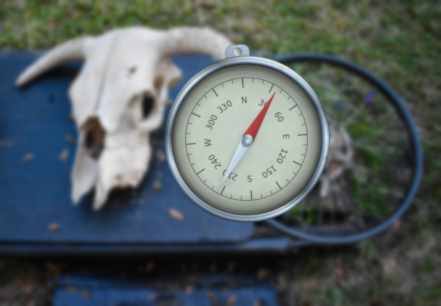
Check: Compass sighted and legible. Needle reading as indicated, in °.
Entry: 35 °
